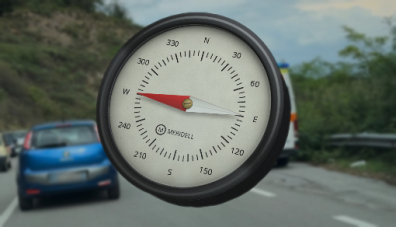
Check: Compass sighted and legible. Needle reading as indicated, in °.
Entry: 270 °
